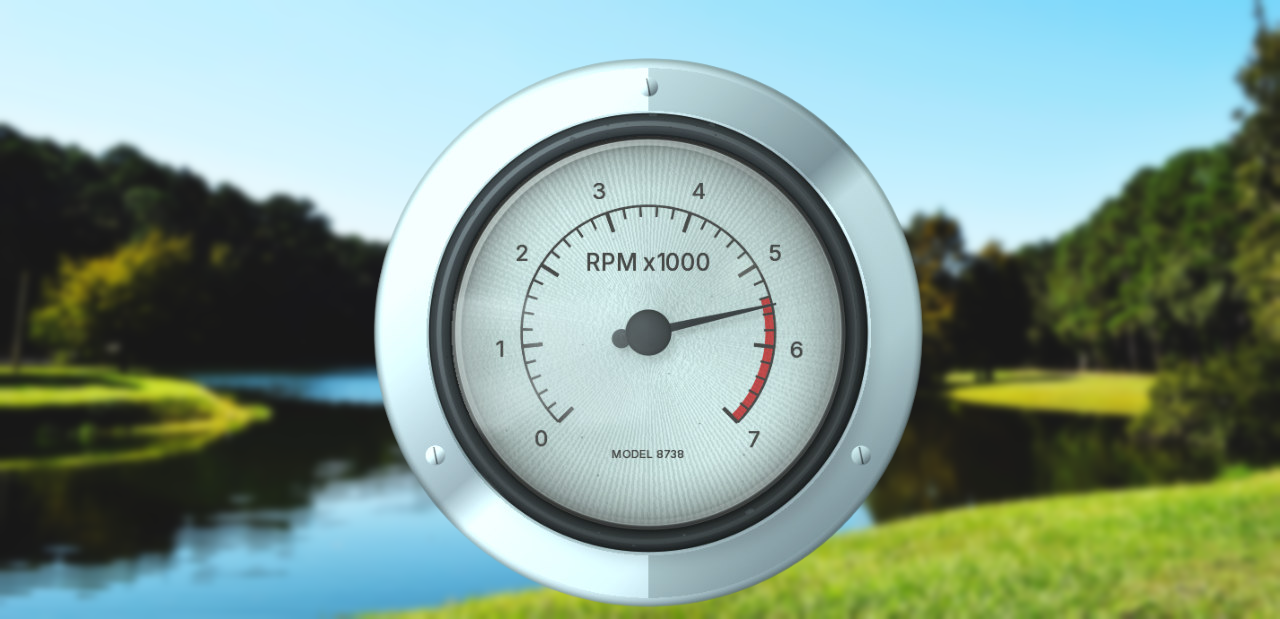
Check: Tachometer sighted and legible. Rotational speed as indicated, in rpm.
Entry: 5500 rpm
